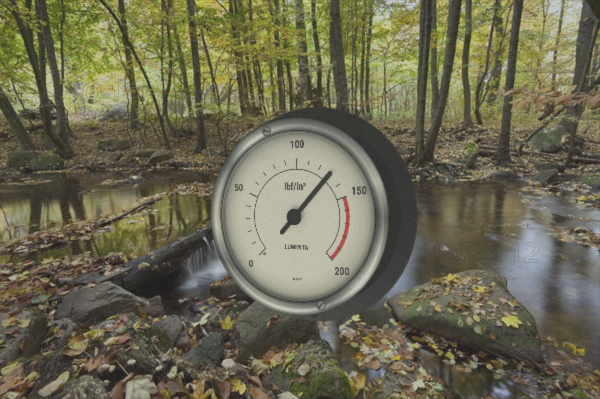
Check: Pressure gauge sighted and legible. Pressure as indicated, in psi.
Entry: 130 psi
